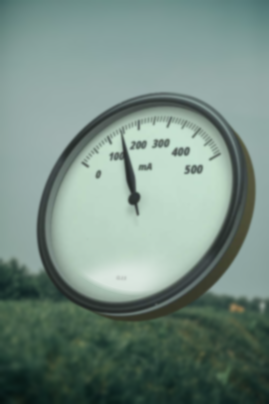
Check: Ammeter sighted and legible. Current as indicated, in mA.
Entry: 150 mA
